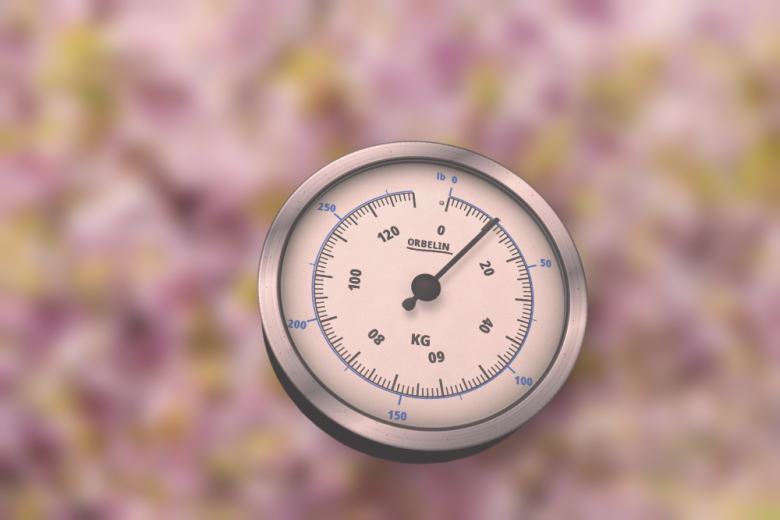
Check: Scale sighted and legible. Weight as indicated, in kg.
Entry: 11 kg
